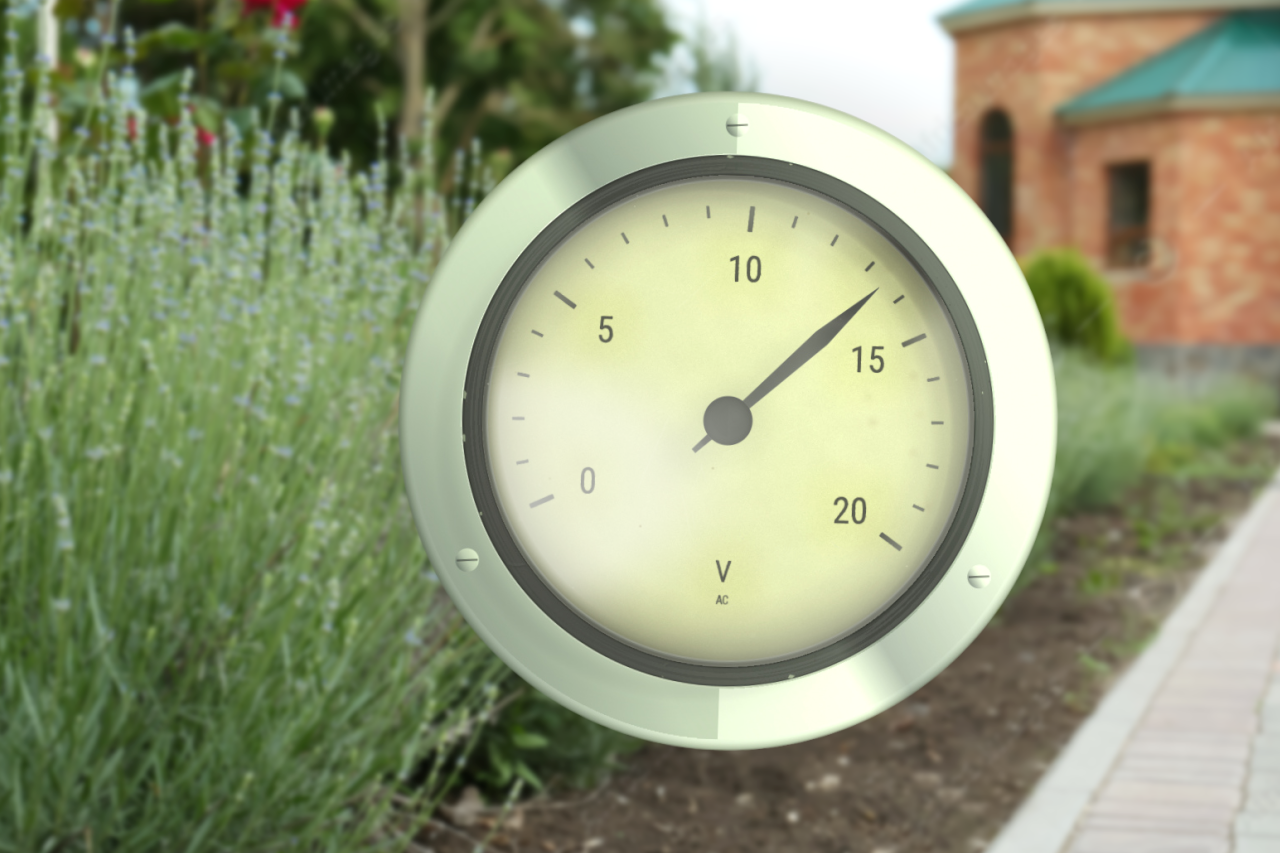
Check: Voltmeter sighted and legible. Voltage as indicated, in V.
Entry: 13.5 V
